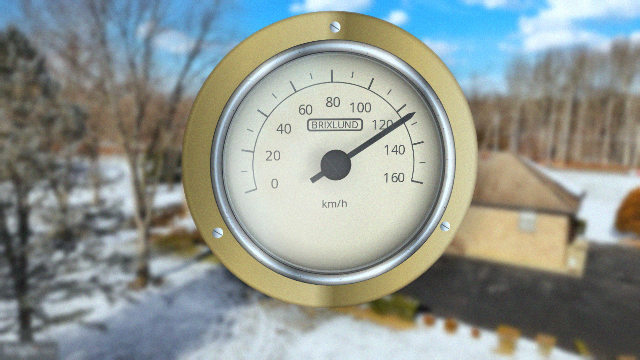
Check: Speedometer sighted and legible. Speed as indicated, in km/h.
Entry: 125 km/h
